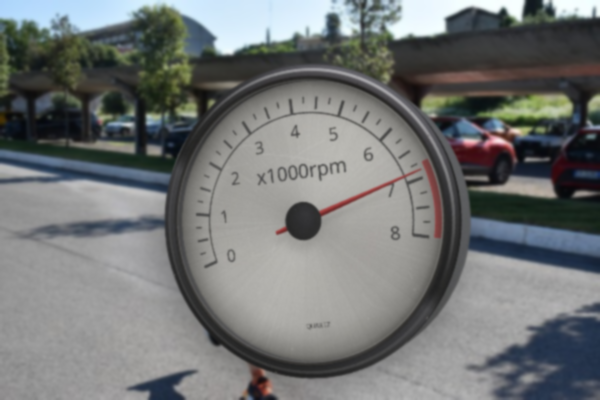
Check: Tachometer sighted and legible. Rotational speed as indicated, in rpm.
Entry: 6875 rpm
